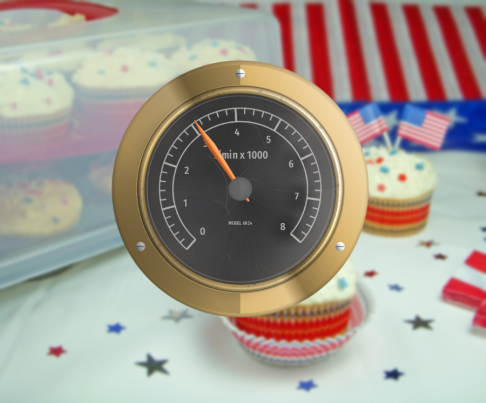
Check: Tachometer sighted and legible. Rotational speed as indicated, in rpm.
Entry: 3100 rpm
